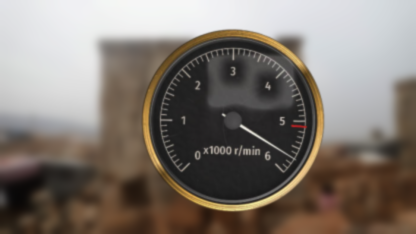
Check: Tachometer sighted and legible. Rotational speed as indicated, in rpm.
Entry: 5700 rpm
